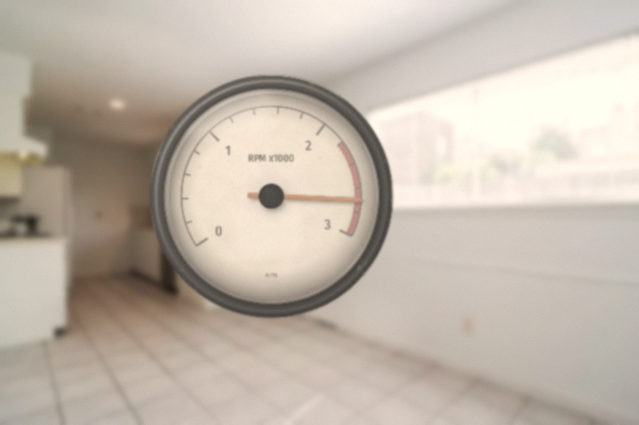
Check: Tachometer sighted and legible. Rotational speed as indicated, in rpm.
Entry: 2700 rpm
